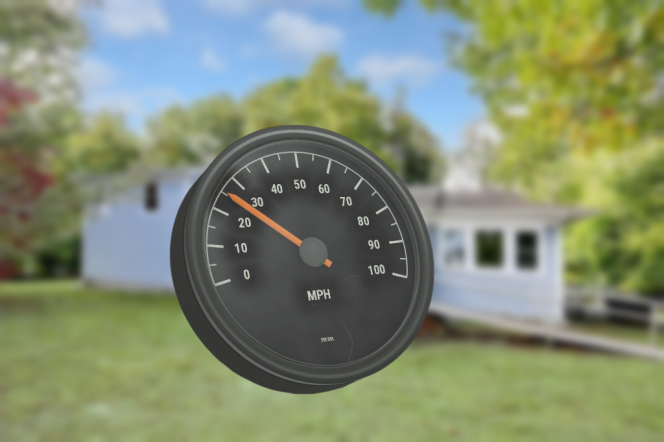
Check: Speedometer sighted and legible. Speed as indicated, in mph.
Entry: 25 mph
